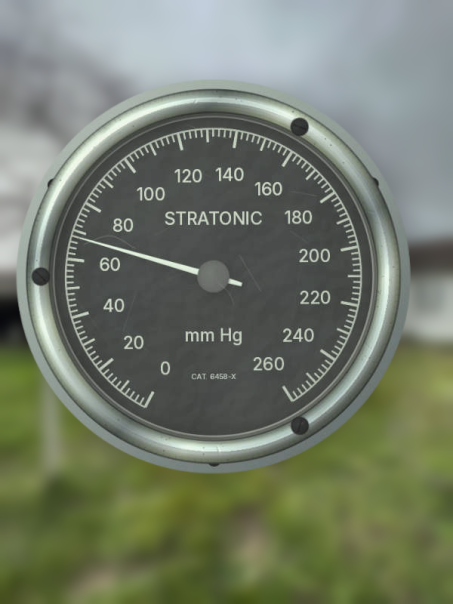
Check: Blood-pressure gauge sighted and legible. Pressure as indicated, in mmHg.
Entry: 68 mmHg
